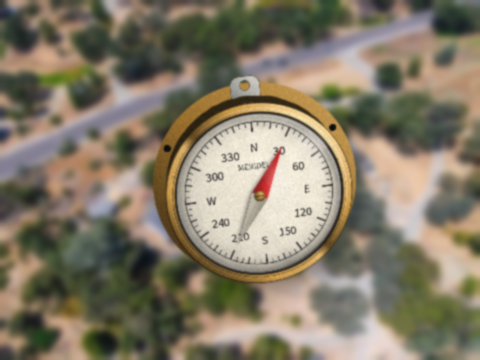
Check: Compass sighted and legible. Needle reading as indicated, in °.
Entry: 30 °
